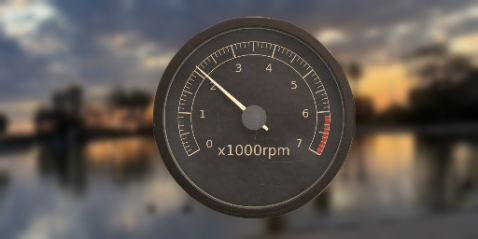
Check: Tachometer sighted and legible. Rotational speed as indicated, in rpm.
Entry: 2100 rpm
